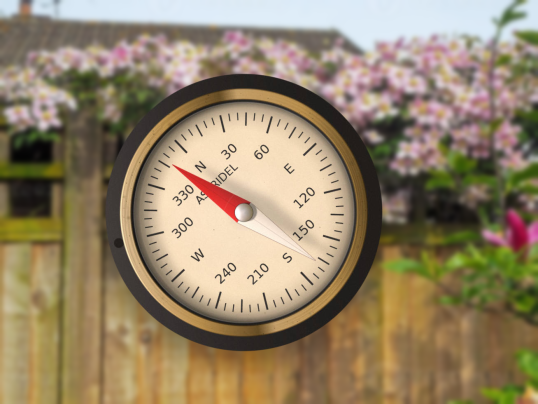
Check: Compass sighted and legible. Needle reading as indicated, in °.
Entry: 347.5 °
